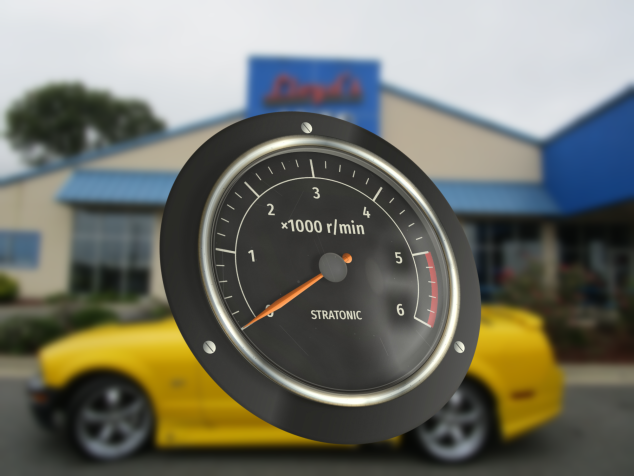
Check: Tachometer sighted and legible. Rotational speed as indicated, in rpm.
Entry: 0 rpm
